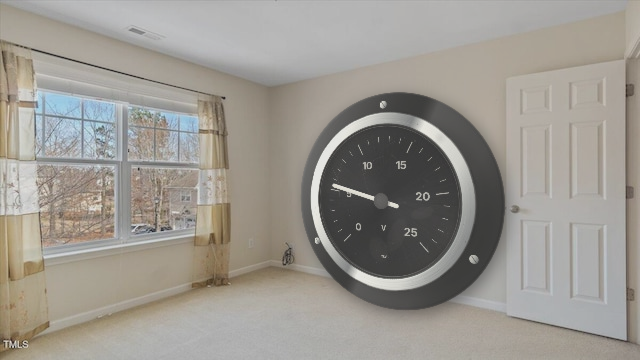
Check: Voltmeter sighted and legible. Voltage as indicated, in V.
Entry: 5.5 V
